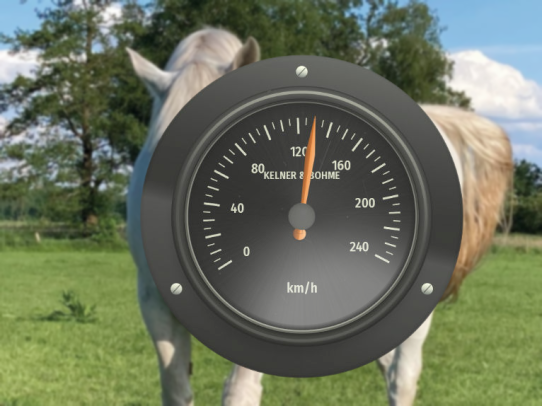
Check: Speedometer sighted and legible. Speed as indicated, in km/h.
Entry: 130 km/h
